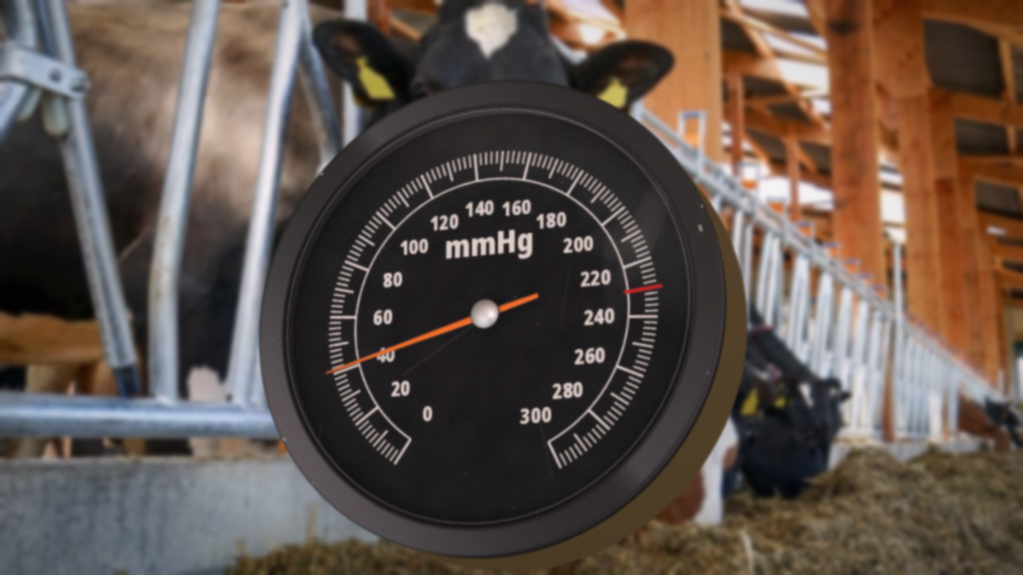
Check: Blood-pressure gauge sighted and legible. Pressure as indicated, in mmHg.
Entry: 40 mmHg
